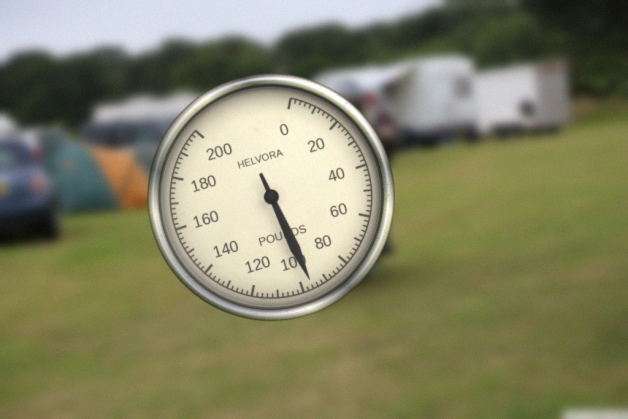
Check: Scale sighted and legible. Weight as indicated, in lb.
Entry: 96 lb
